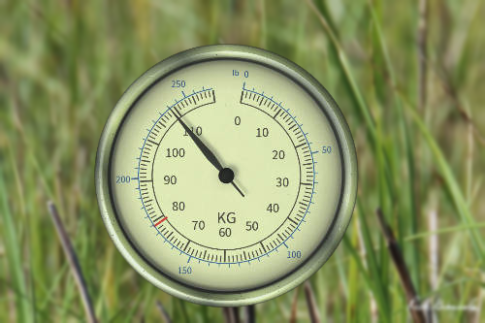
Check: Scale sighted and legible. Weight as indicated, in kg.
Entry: 109 kg
